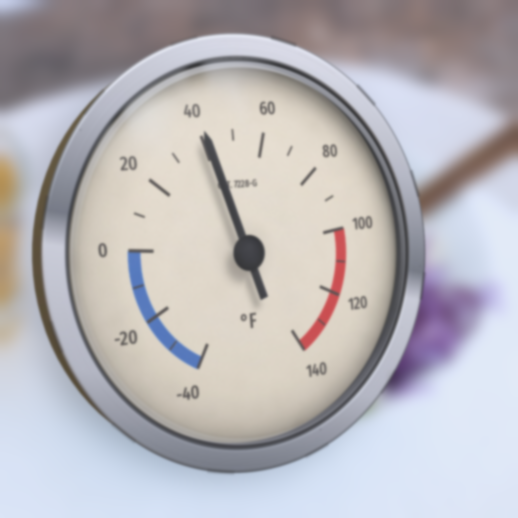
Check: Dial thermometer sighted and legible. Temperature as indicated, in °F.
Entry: 40 °F
